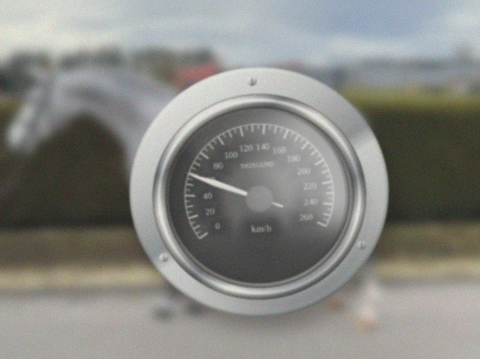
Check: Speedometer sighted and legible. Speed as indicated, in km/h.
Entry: 60 km/h
